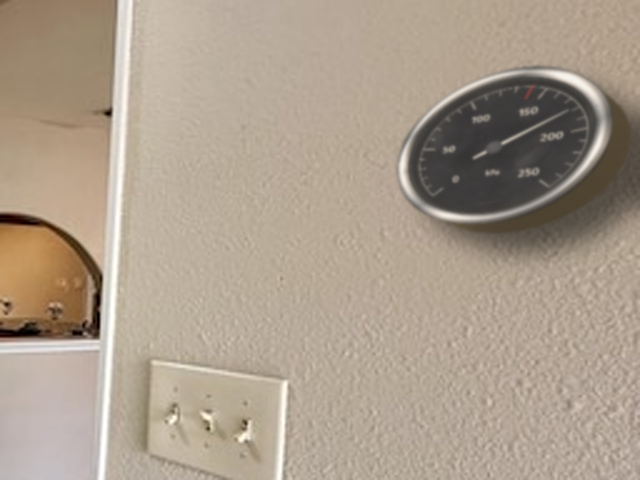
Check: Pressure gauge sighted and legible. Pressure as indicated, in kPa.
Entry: 180 kPa
